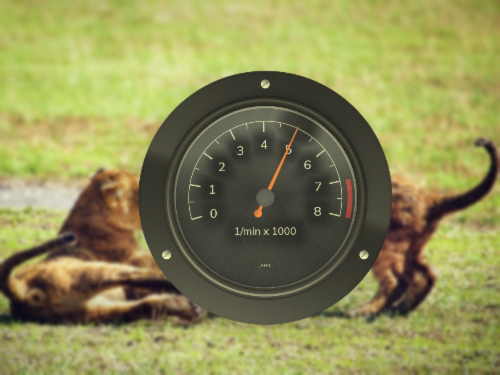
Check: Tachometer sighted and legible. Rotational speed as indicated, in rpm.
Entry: 5000 rpm
